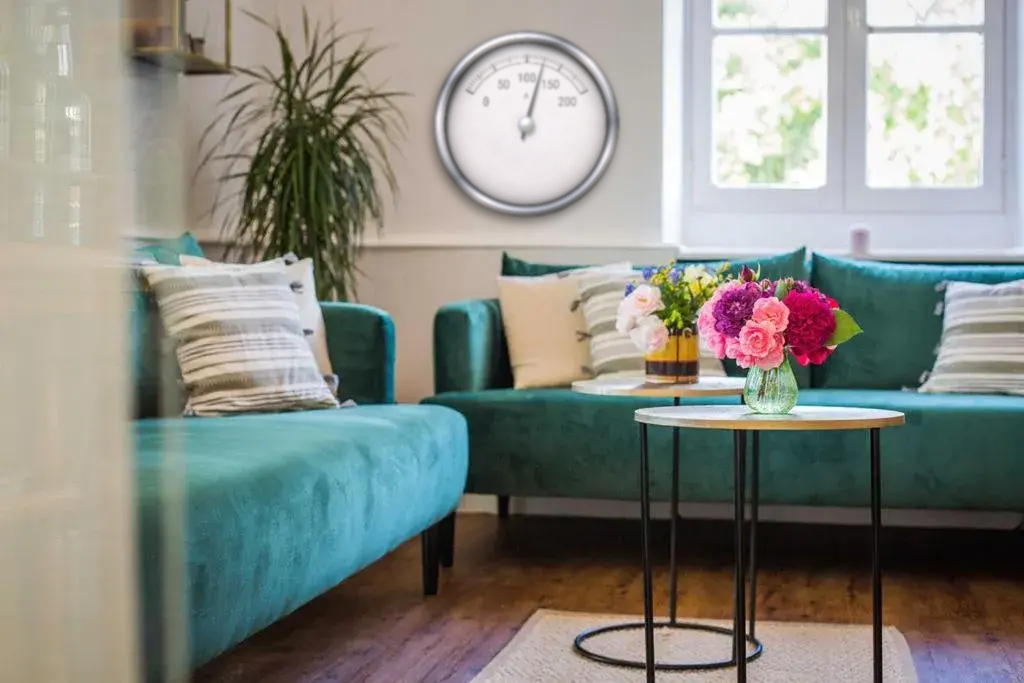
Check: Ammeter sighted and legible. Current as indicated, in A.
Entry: 125 A
